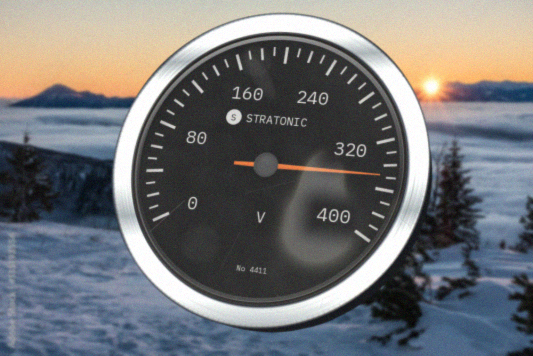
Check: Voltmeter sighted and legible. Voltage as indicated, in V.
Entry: 350 V
